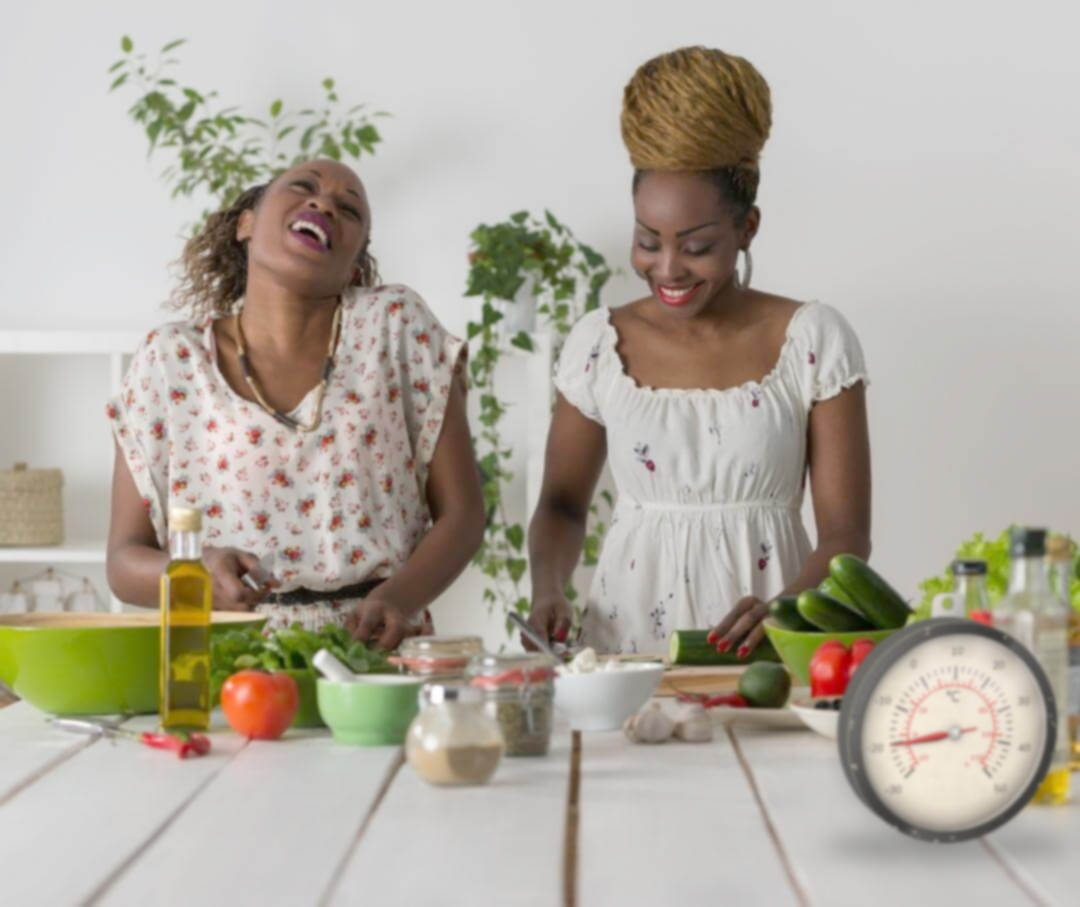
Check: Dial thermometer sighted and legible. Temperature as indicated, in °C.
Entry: -20 °C
